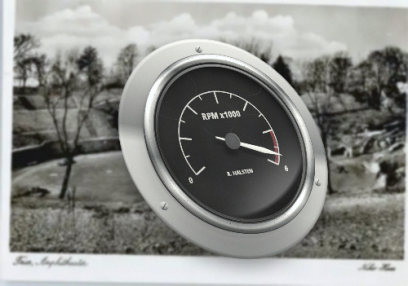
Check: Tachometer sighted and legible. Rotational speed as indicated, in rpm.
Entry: 5750 rpm
